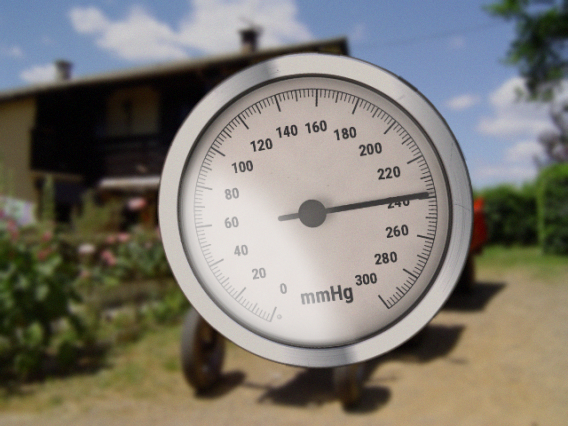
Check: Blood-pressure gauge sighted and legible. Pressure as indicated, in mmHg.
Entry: 238 mmHg
